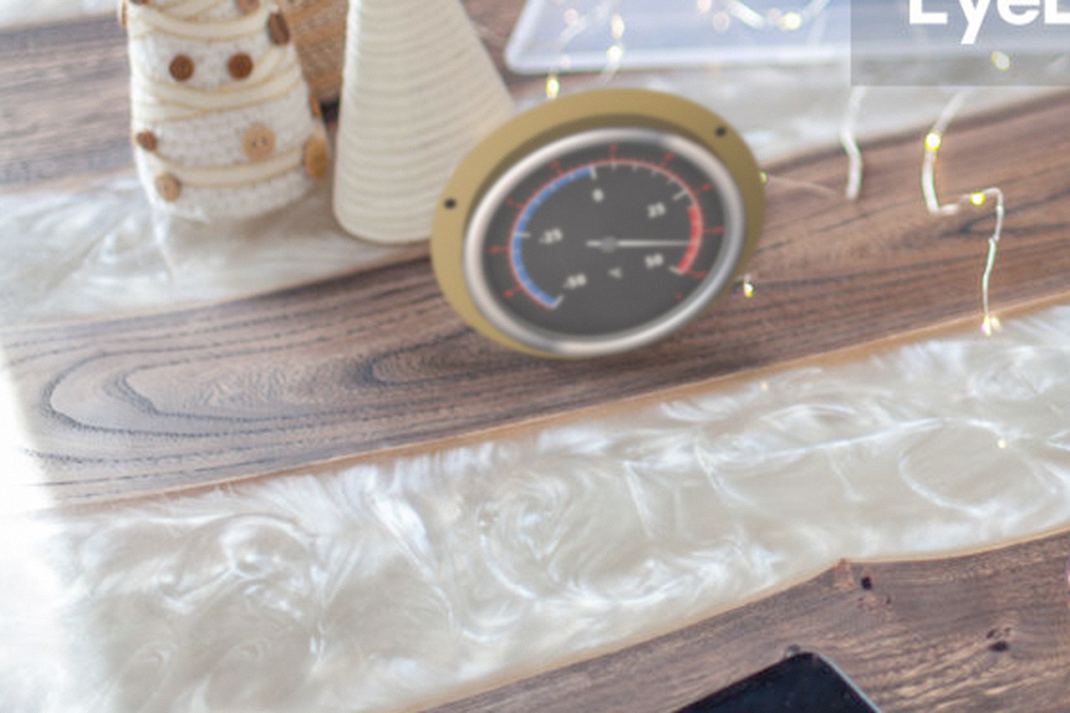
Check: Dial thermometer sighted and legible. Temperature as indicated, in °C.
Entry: 40 °C
